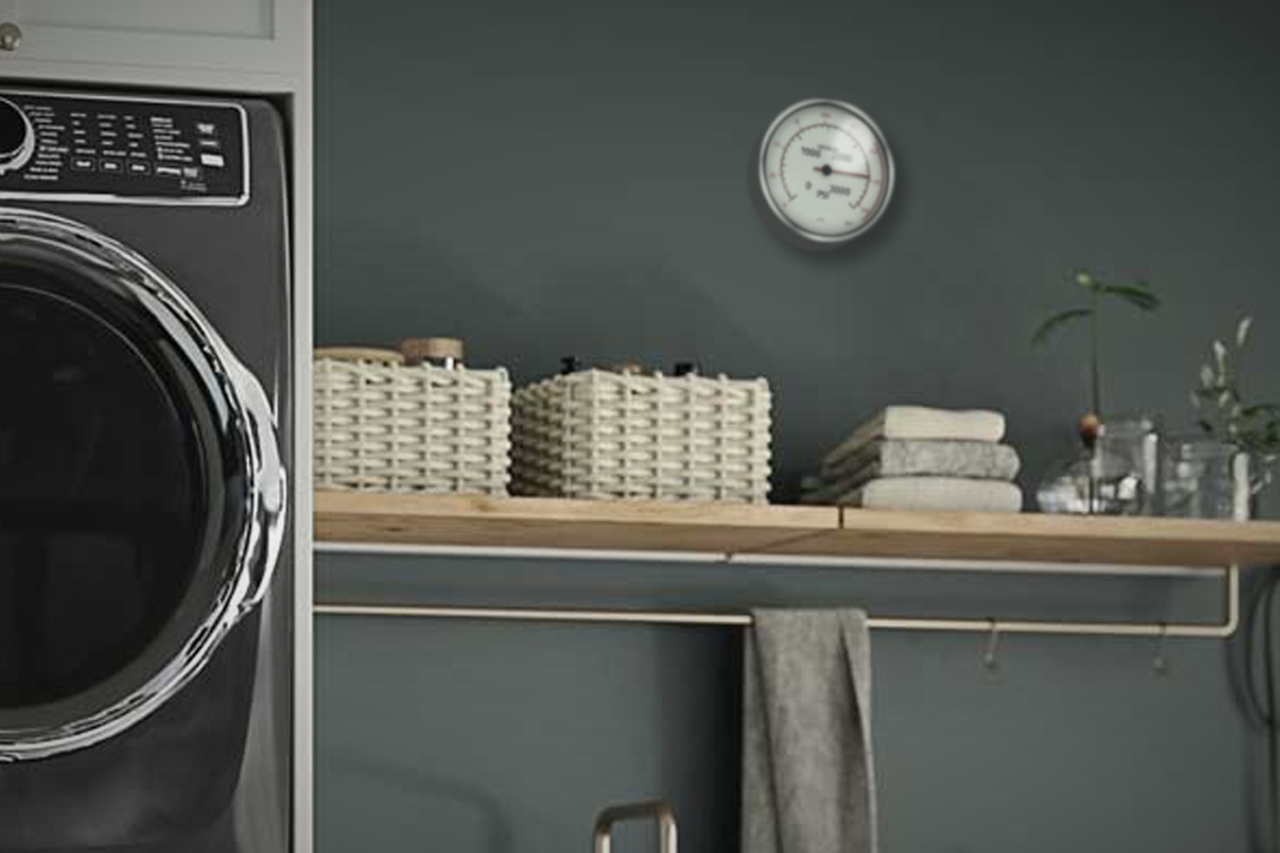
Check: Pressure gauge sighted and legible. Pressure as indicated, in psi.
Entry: 2500 psi
